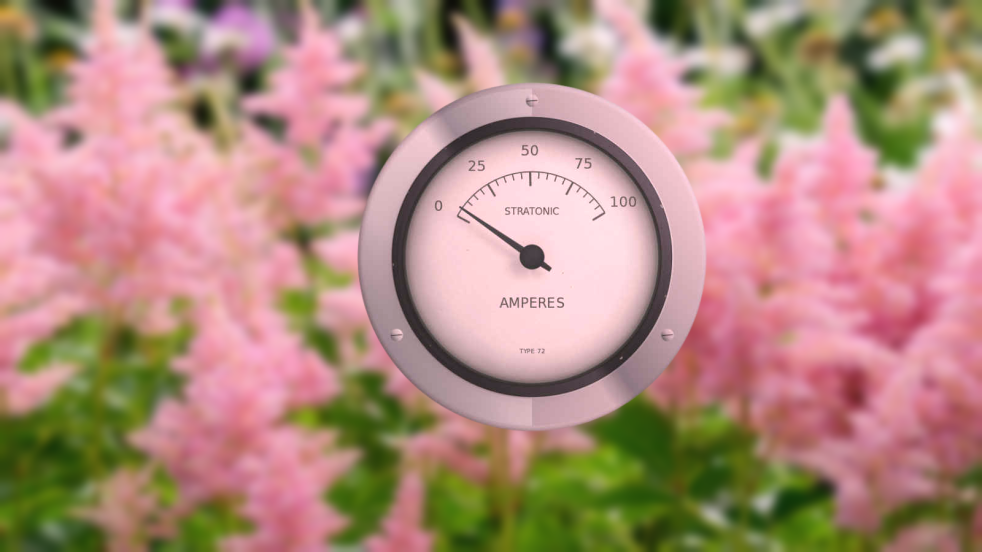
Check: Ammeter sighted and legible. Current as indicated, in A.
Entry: 5 A
